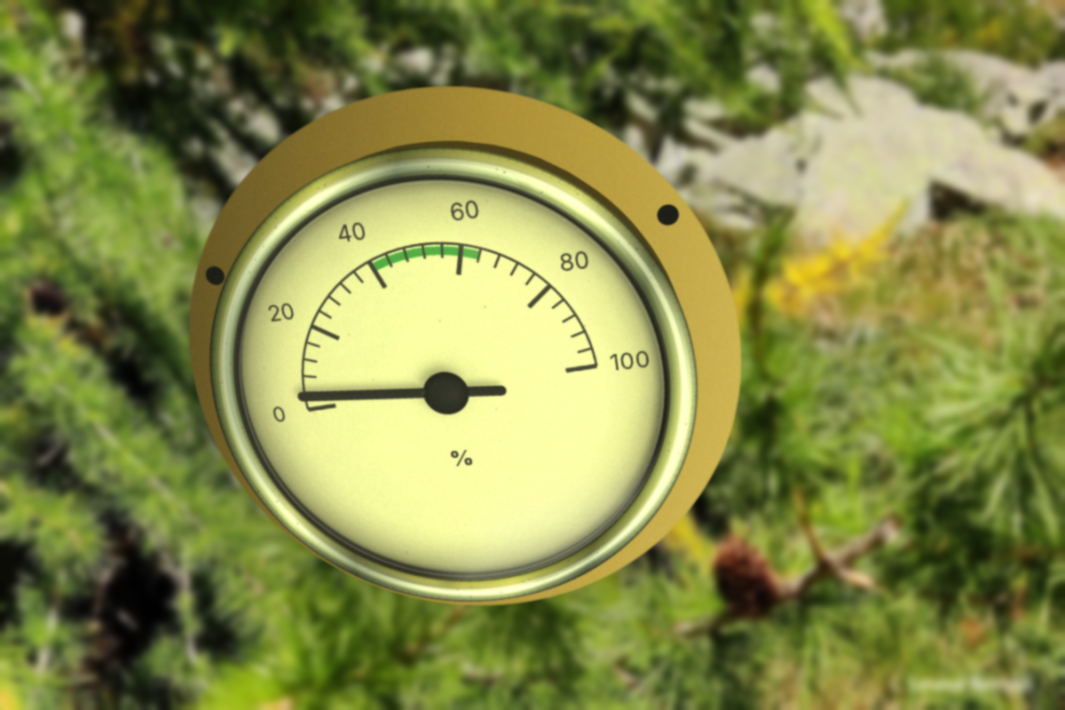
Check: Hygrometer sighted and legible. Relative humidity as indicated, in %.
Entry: 4 %
